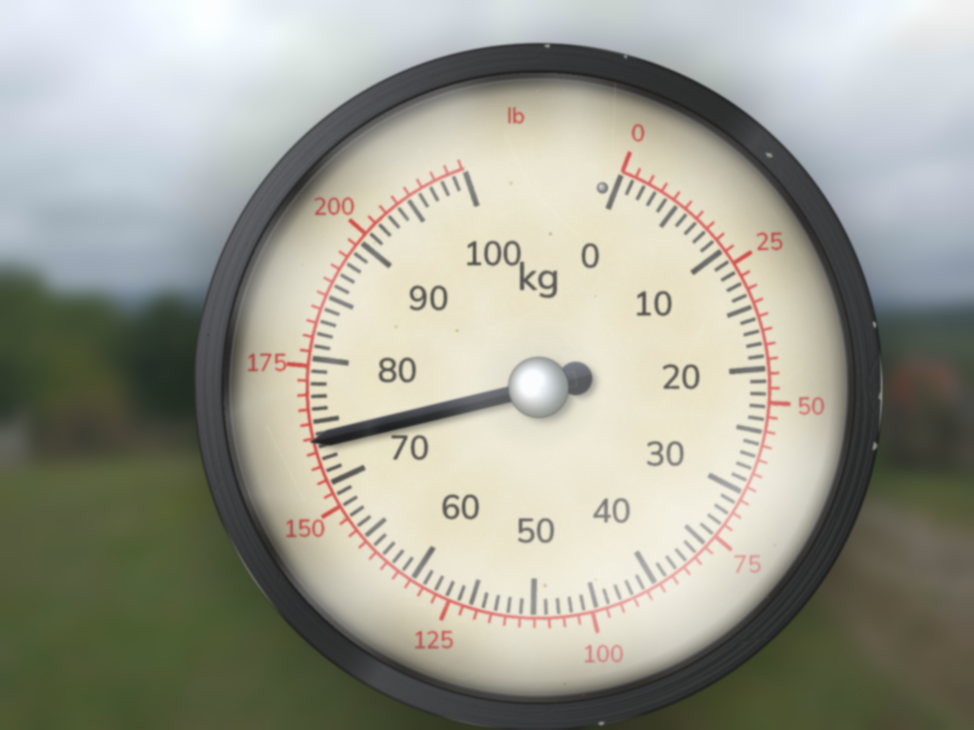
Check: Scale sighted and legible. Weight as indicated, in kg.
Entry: 73.5 kg
